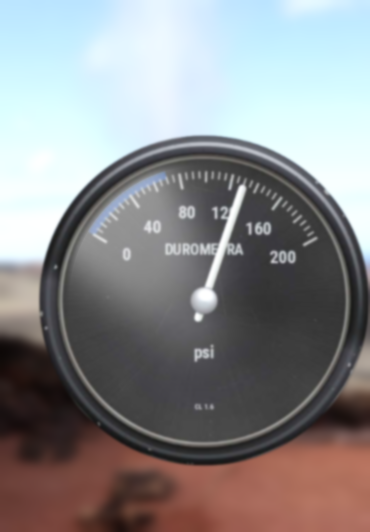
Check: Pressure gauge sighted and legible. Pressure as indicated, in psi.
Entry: 130 psi
